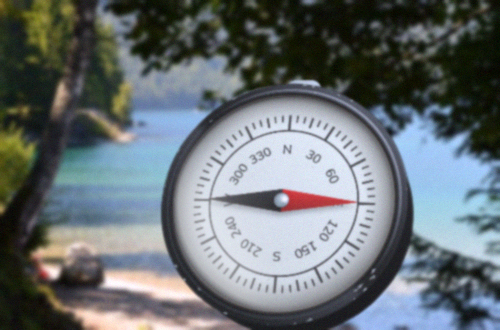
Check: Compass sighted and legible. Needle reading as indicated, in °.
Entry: 90 °
